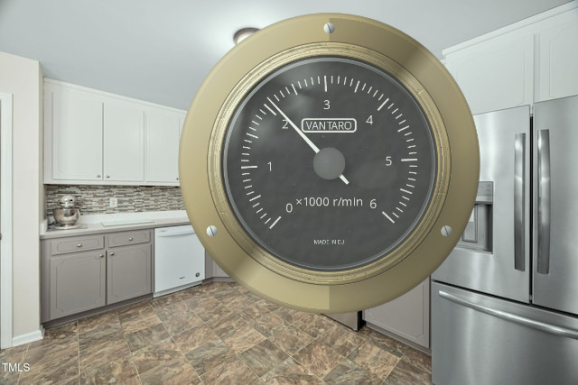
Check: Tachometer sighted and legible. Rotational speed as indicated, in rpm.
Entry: 2100 rpm
